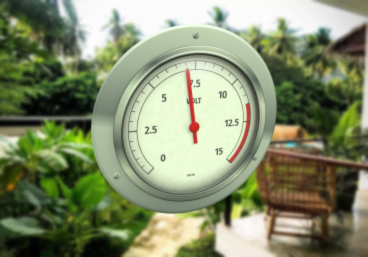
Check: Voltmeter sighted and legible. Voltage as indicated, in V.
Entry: 7 V
